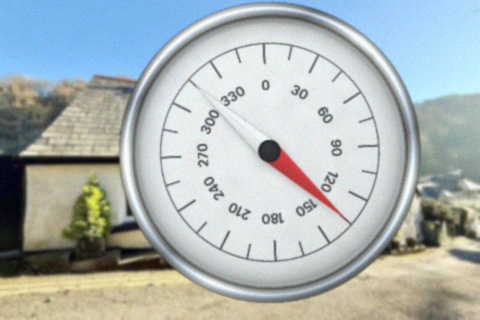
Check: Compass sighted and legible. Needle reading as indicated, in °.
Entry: 135 °
